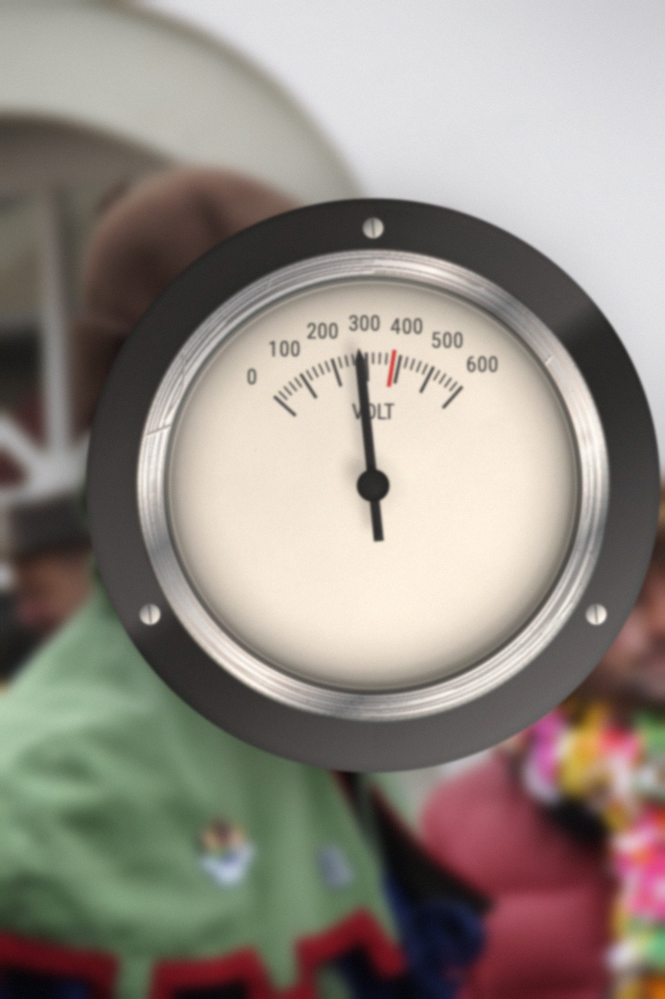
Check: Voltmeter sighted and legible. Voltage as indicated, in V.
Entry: 280 V
